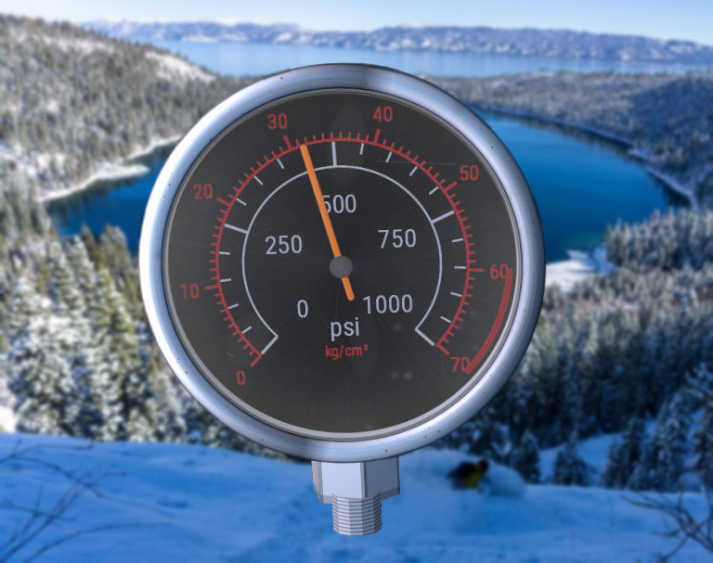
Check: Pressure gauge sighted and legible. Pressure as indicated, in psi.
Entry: 450 psi
